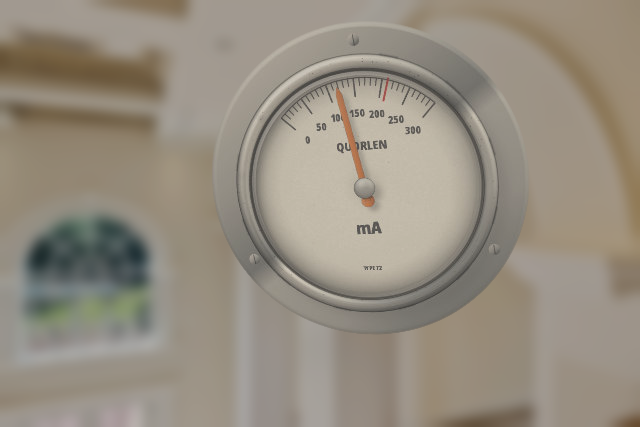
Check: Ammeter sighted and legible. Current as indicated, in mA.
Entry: 120 mA
